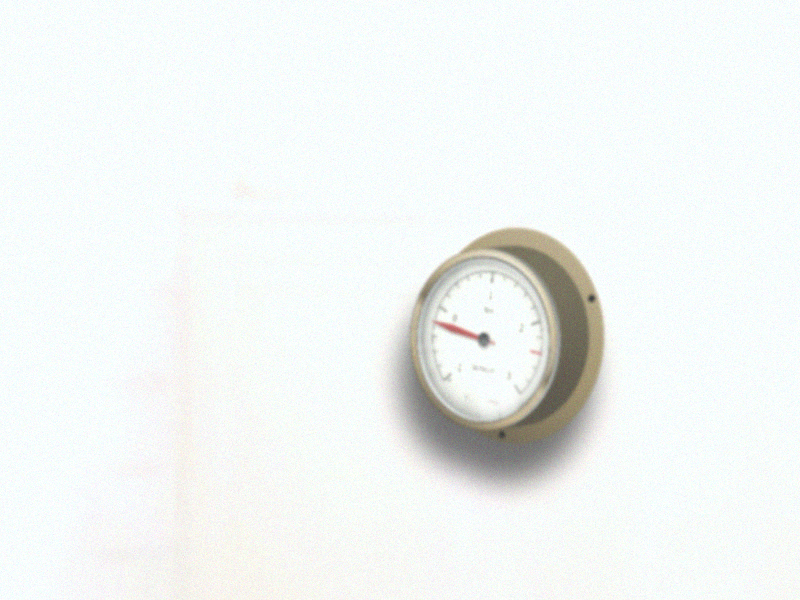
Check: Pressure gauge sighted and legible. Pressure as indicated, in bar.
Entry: -0.2 bar
